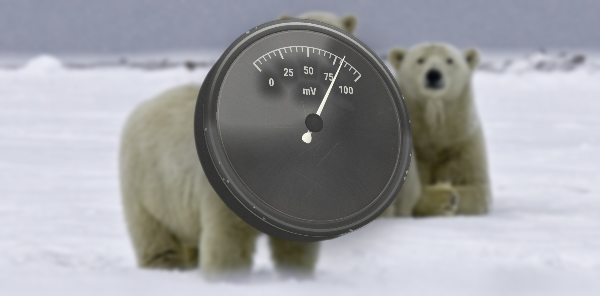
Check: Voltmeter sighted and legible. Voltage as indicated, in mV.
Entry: 80 mV
